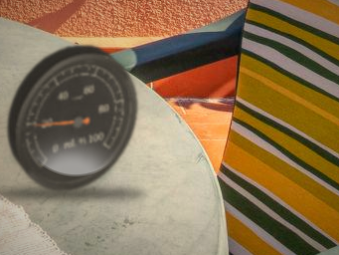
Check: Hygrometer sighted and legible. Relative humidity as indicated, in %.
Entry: 20 %
